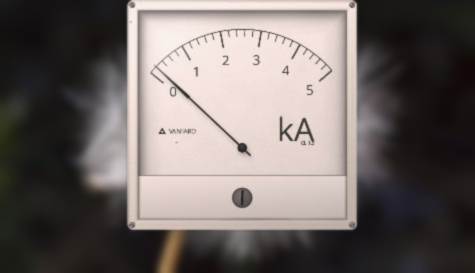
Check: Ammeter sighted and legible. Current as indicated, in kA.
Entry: 0.2 kA
